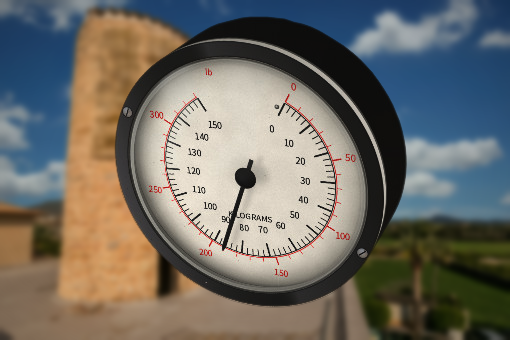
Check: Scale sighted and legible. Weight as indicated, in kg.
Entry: 86 kg
